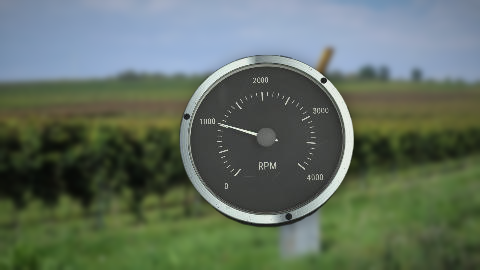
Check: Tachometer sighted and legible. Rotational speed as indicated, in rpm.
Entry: 1000 rpm
